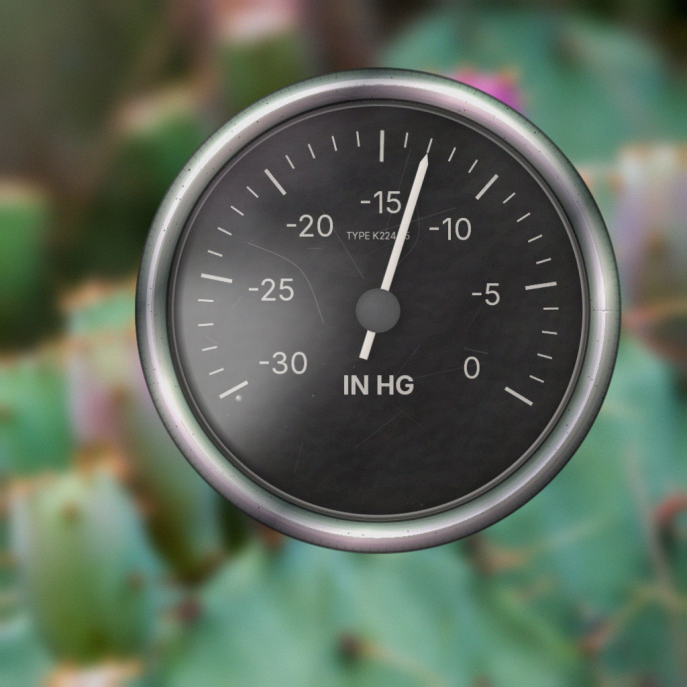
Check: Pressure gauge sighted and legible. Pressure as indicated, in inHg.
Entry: -13 inHg
